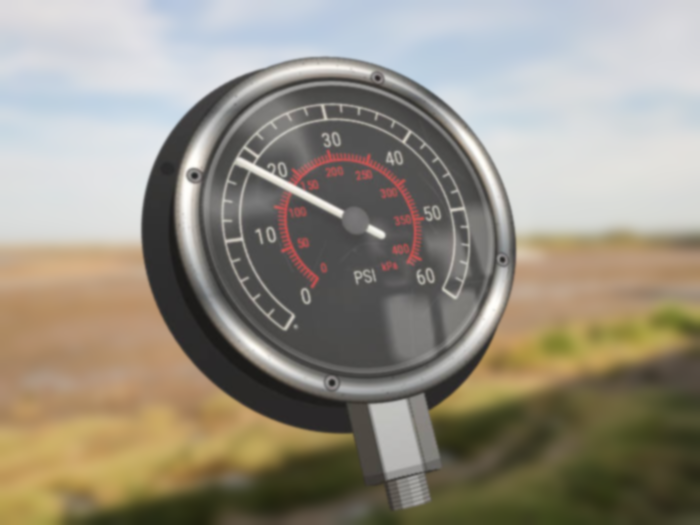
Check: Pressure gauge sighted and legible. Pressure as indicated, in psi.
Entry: 18 psi
